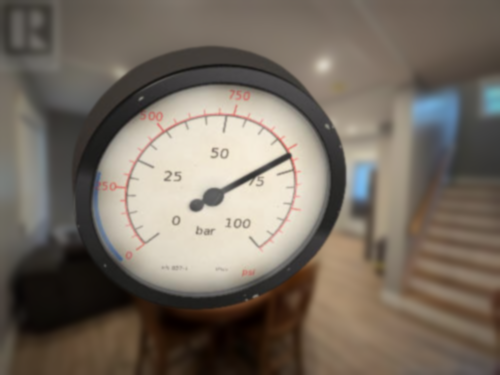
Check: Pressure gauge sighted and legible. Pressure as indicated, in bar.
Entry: 70 bar
